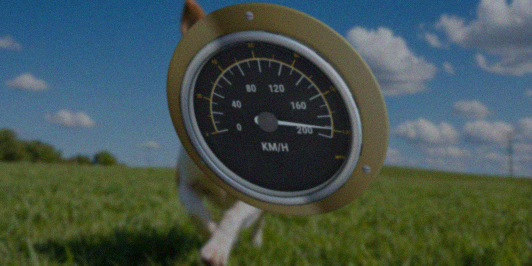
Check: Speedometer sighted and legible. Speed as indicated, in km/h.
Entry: 190 km/h
